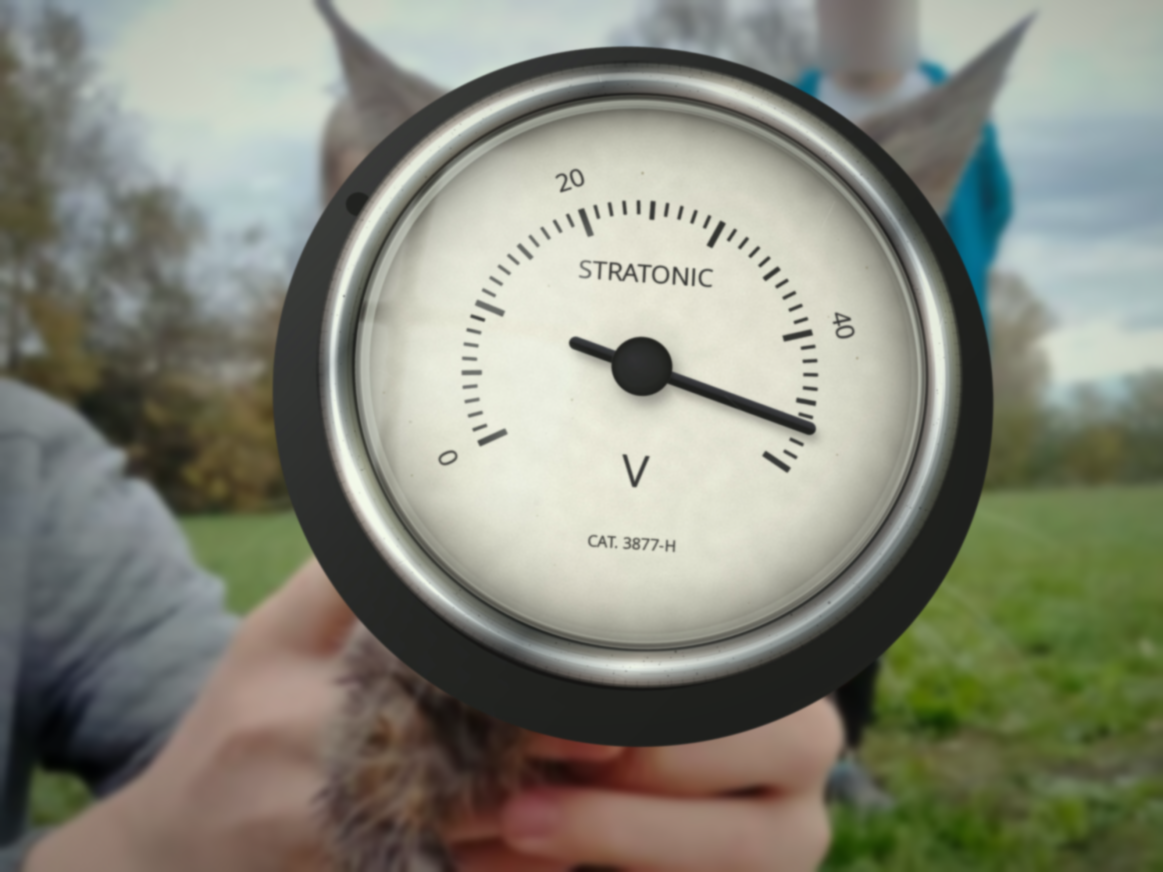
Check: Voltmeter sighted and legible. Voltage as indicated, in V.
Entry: 47 V
